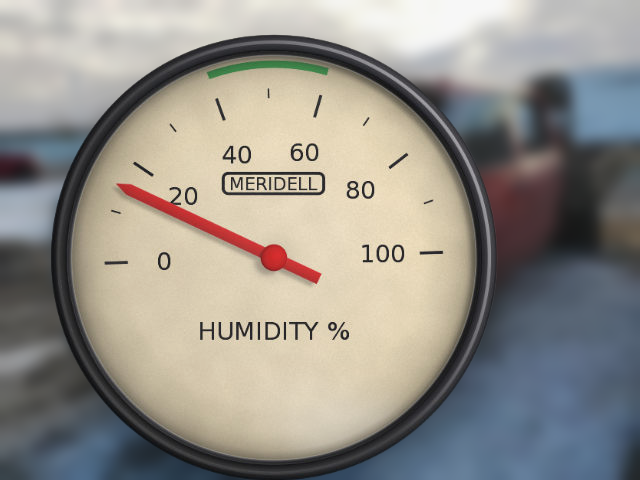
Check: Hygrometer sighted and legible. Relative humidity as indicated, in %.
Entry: 15 %
